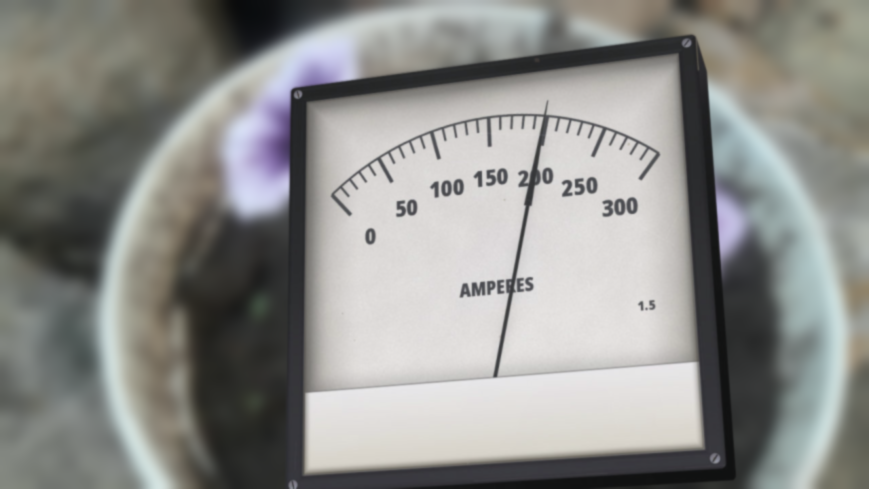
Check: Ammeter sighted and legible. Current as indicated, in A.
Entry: 200 A
